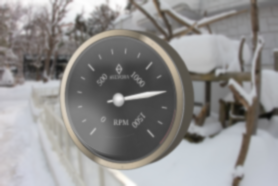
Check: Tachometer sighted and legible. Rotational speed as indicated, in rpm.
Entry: 1200 rpm
